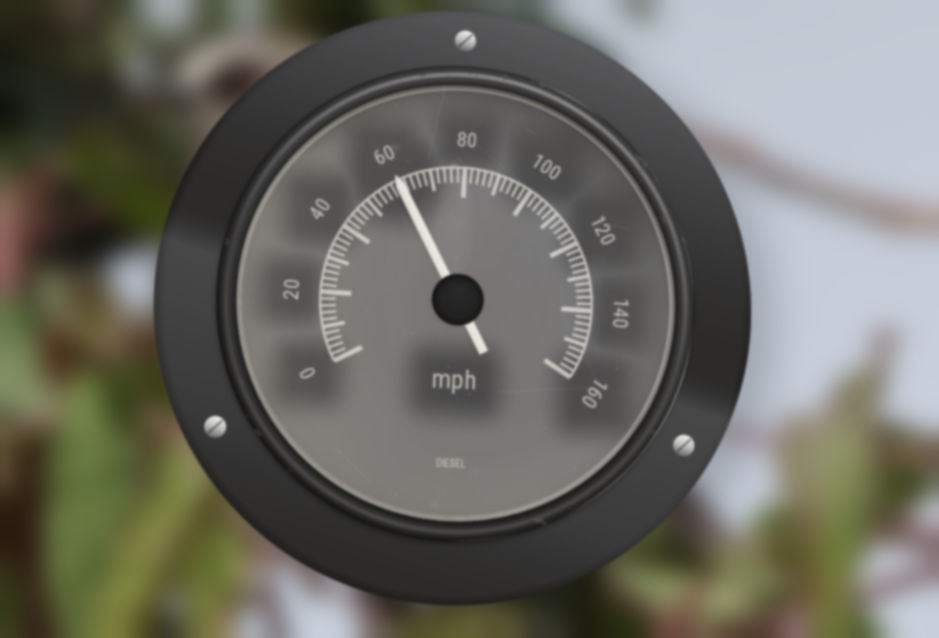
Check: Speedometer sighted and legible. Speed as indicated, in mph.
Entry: 60 mph
